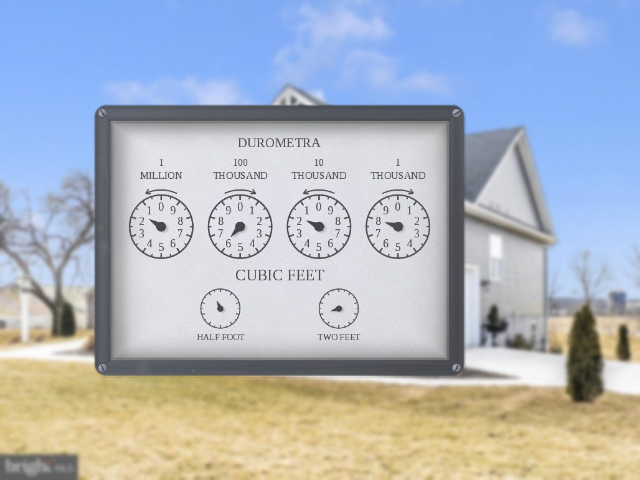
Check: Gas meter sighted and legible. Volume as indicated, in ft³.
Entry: 161800 ft³
